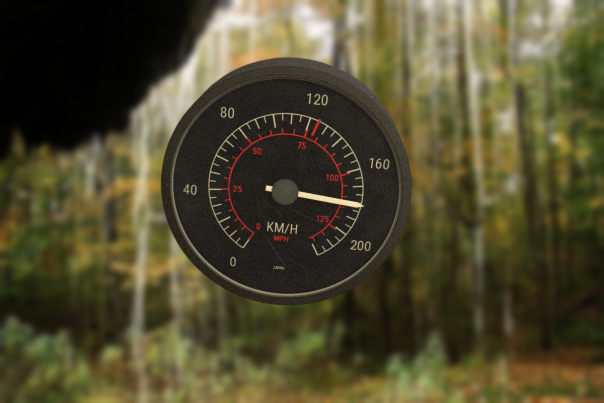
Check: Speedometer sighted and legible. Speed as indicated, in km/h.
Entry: 180 km/h
